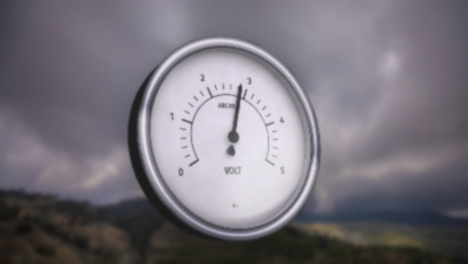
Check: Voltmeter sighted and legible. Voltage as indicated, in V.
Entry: 2.8 V
